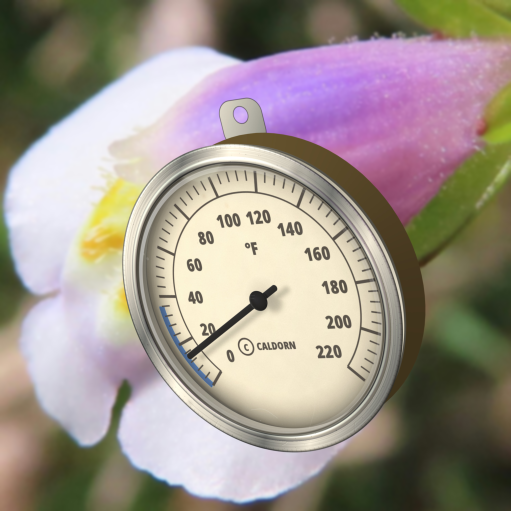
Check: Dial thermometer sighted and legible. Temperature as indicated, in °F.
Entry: 14 °F
